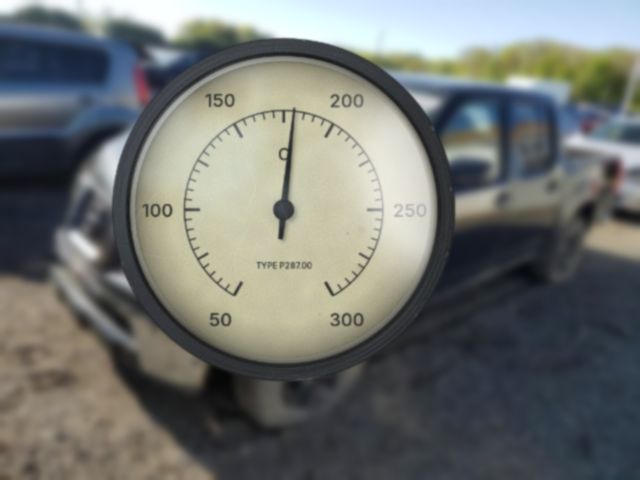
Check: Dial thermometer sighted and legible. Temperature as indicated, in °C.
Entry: 180 °C
